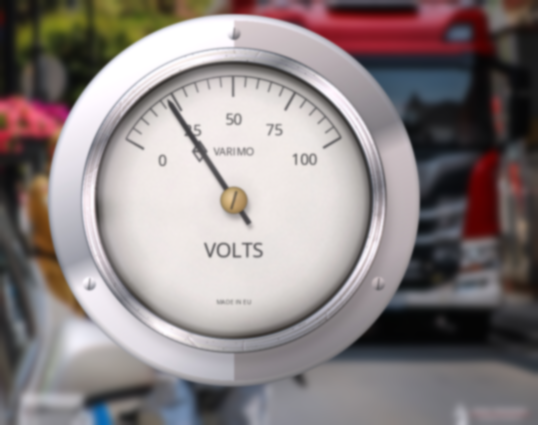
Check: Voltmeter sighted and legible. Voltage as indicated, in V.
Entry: 22.5 V
